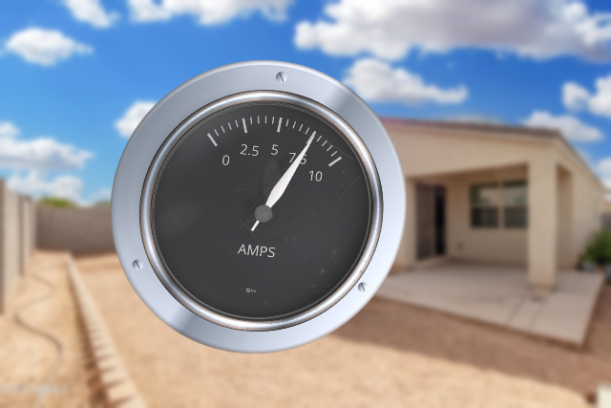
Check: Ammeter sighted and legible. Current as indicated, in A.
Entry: 7.5 A
